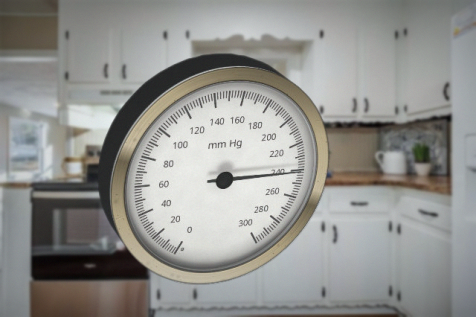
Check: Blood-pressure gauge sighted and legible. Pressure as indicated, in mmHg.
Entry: 240 mmHg
